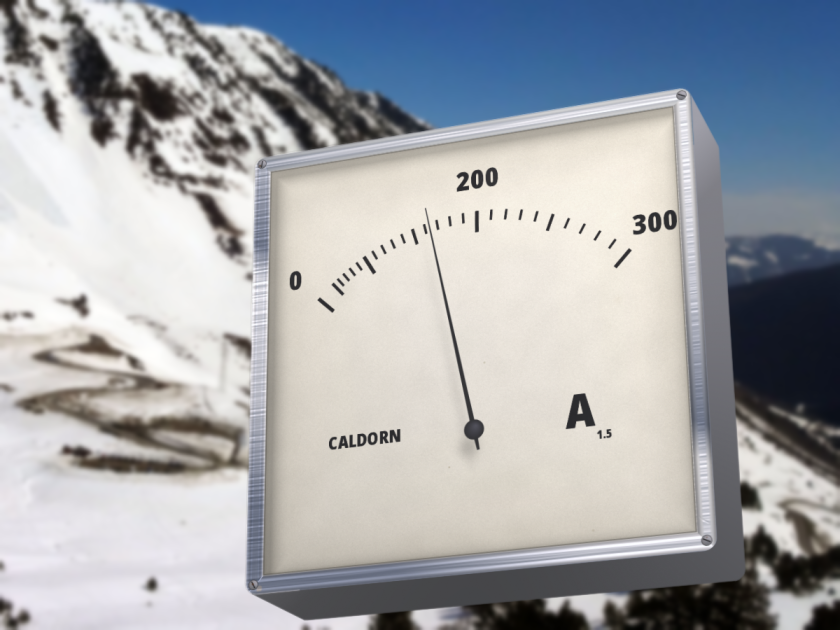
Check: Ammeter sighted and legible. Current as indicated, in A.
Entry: 165 A
